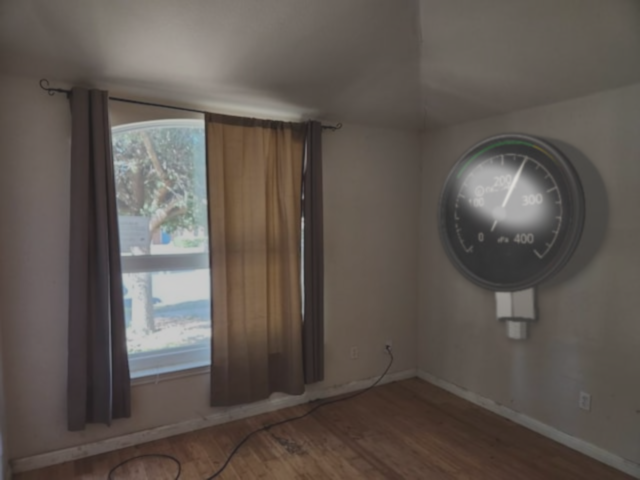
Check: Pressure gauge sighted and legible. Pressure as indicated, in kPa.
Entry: 240 kPa
